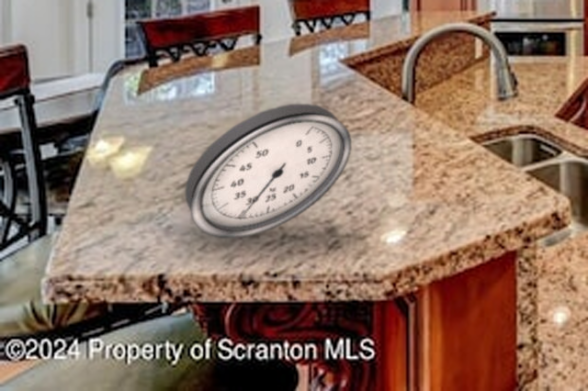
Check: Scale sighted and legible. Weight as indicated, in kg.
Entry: 30 kg
